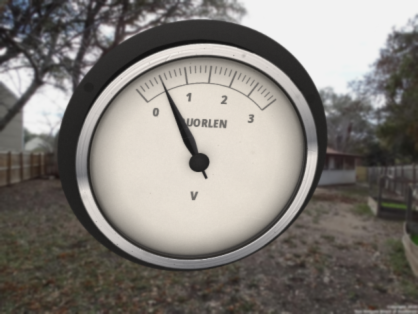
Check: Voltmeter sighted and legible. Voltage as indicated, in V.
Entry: 0.5 V
